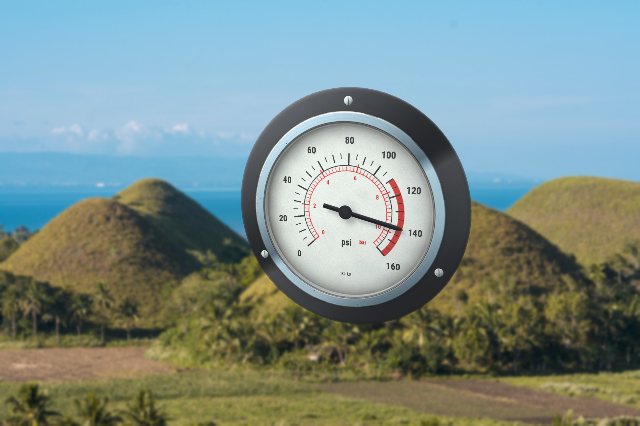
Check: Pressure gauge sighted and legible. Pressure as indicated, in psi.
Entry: 140 psi
